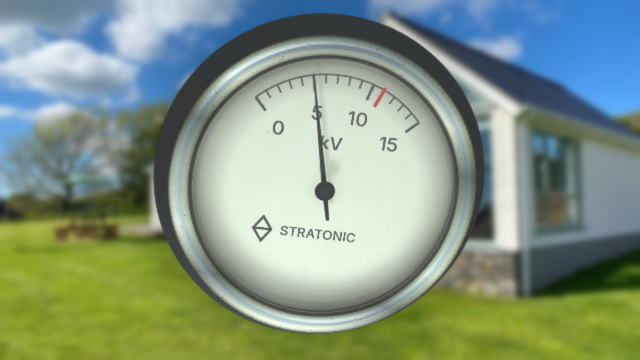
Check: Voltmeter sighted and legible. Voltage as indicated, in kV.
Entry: 5 kV
